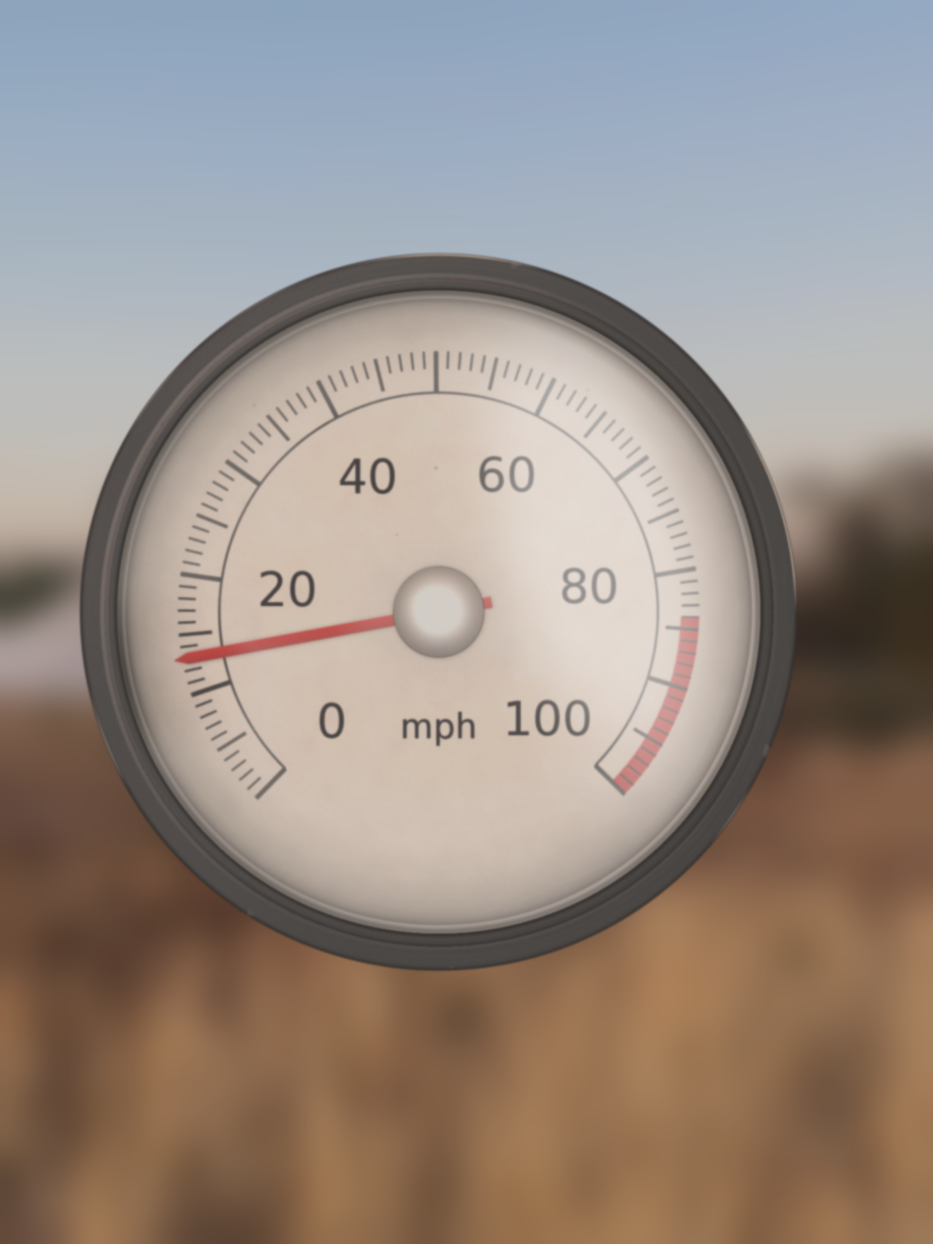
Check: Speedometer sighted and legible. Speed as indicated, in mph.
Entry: 13 mph
